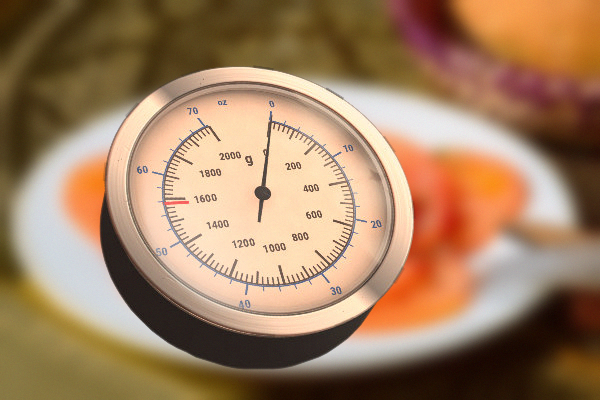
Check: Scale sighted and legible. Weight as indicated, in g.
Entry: 0 g
